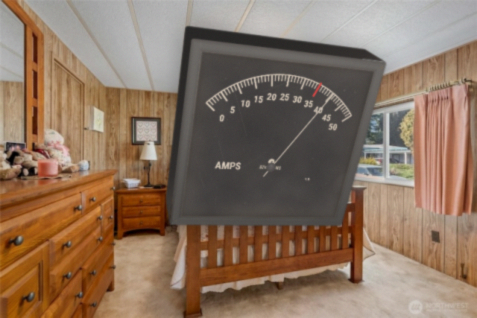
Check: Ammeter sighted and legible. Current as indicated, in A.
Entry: 40 A
